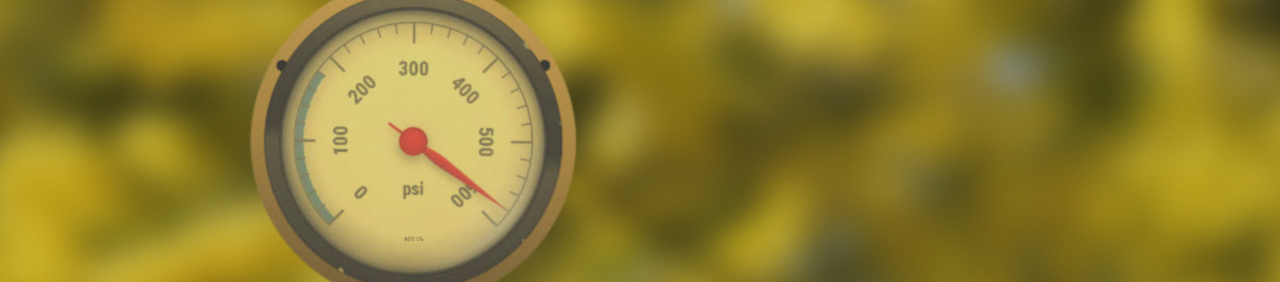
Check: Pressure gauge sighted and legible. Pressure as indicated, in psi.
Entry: 580 psi
